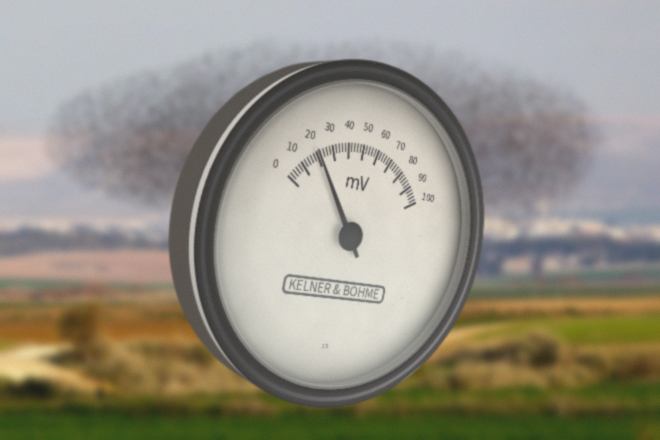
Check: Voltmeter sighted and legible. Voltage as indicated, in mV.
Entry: 20 mV
